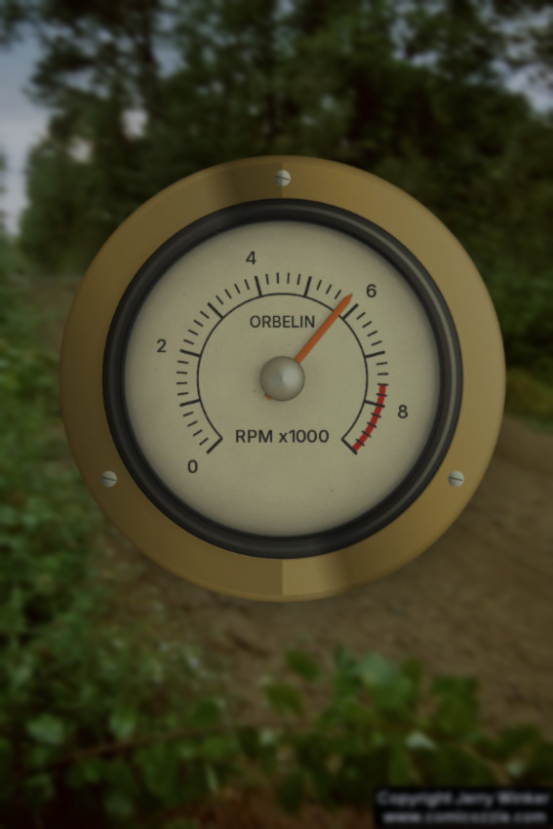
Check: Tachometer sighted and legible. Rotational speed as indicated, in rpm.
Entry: 5800 rpm
